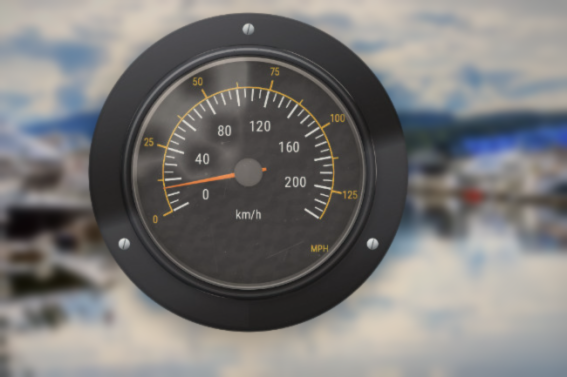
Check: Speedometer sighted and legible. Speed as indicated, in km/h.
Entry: 15 km/h
